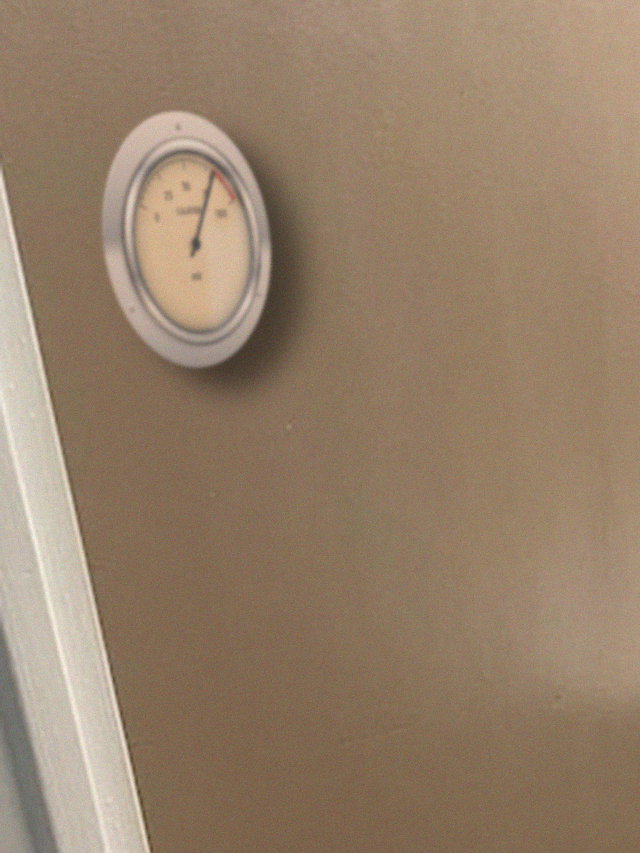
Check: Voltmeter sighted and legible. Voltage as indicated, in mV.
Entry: 75 mV
